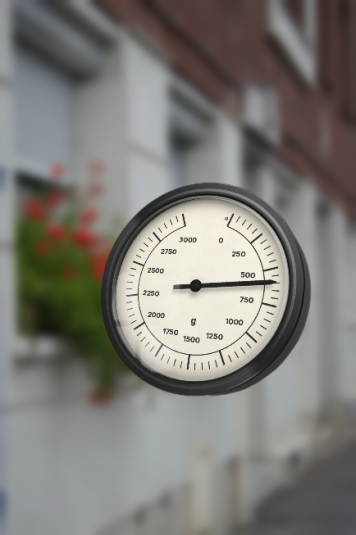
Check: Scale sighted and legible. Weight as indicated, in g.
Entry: 600 g
